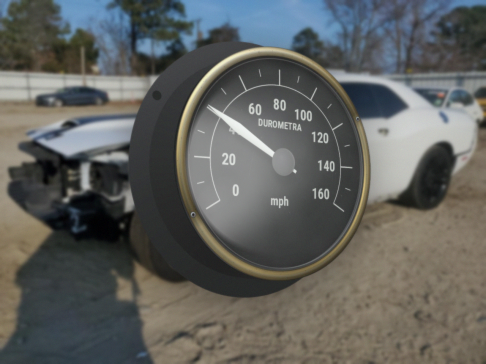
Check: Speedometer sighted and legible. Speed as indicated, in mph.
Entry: 40 mph
